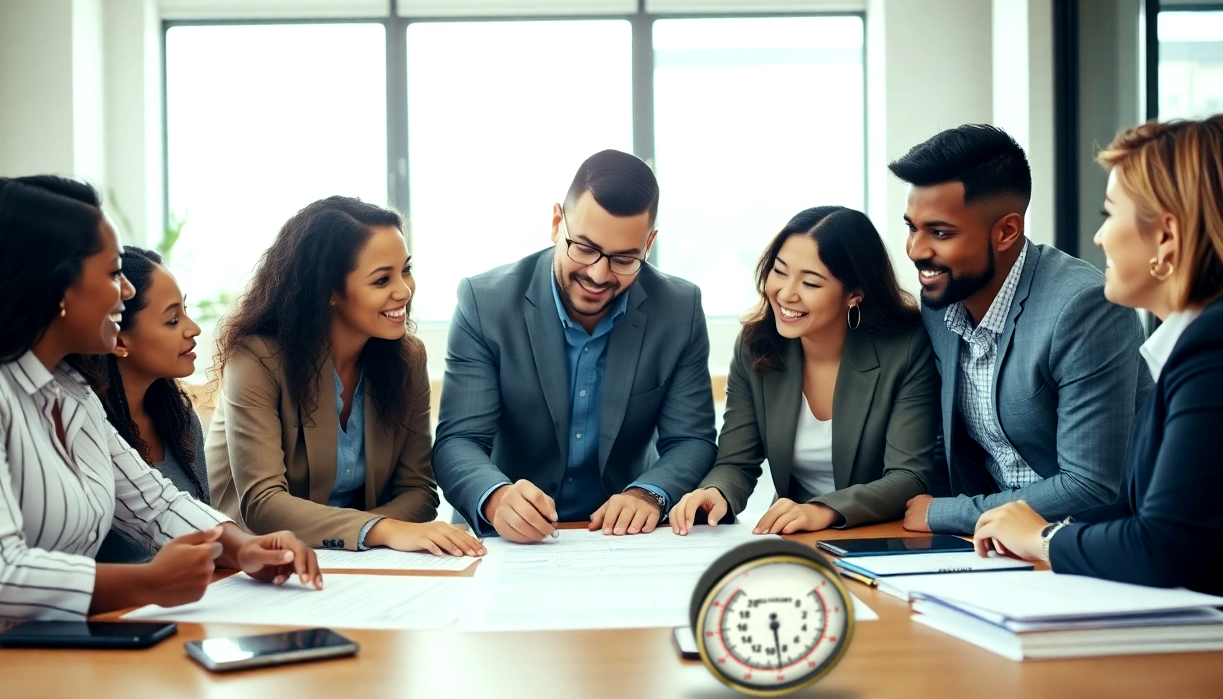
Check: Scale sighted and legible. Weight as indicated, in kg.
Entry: 9 kg
